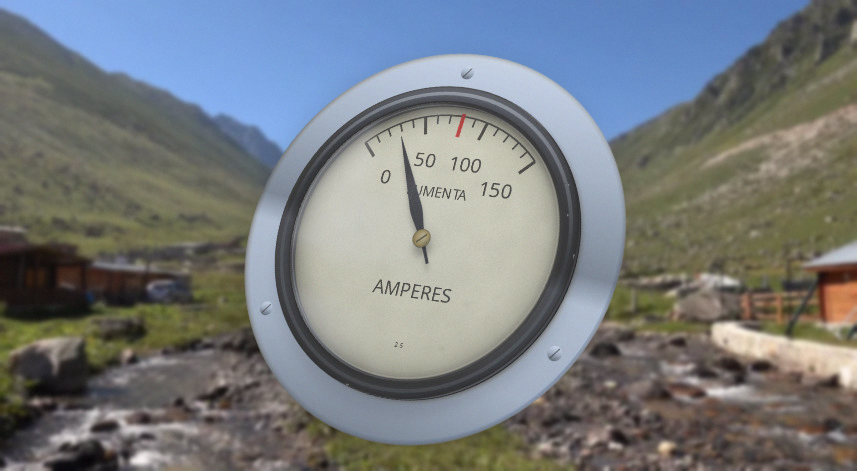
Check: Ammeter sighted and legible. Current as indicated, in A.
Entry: 30 A
